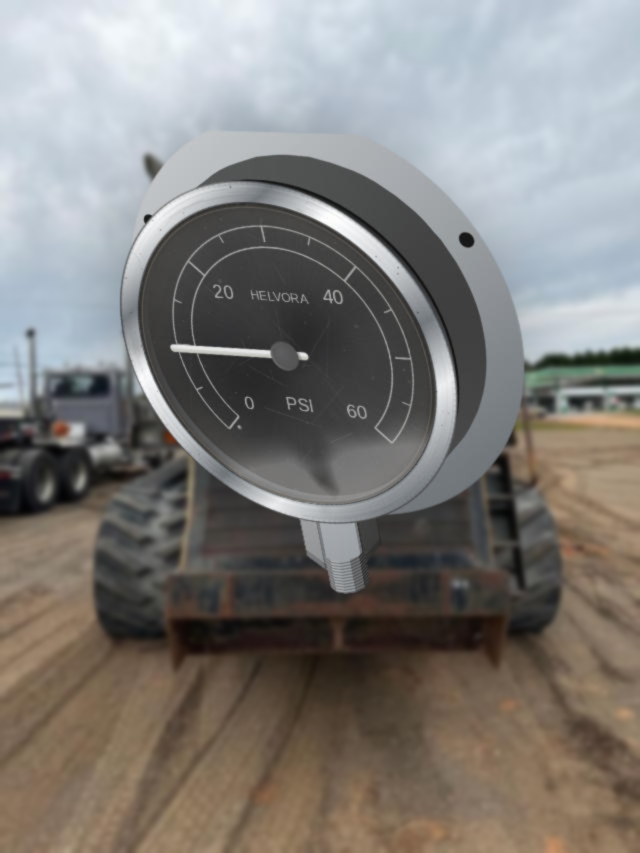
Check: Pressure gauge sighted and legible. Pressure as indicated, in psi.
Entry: 10 psi
